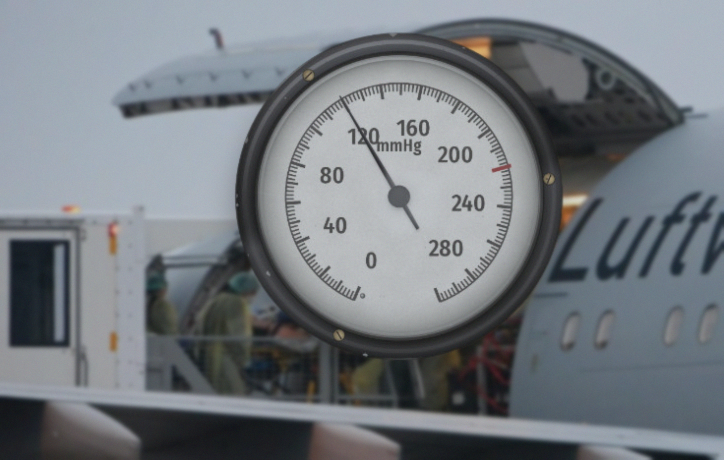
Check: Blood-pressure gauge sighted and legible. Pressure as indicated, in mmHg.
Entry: 120 mmHg
